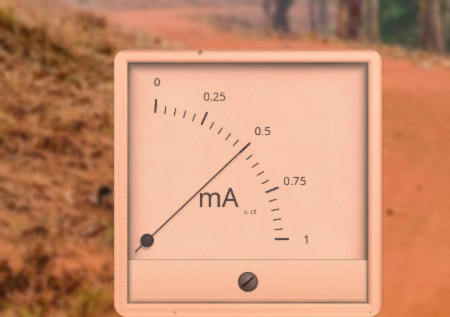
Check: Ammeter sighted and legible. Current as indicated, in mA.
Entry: 0.5 mA
